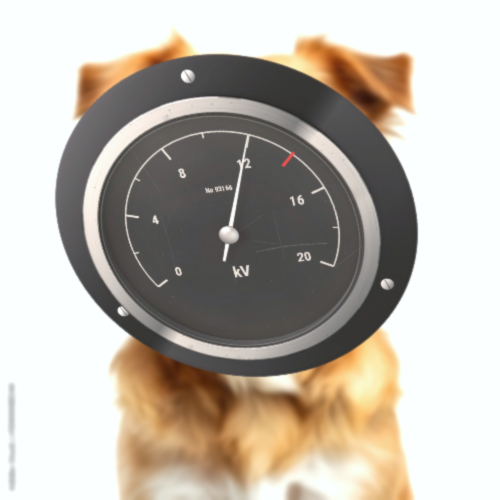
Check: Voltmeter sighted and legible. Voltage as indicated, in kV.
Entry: 12 kV
